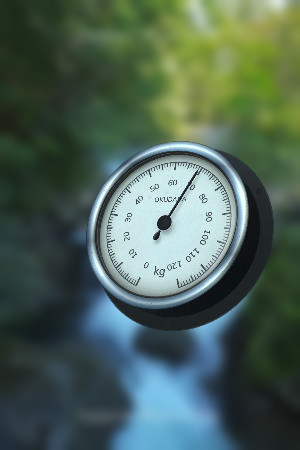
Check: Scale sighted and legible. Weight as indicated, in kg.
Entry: 70 kg
